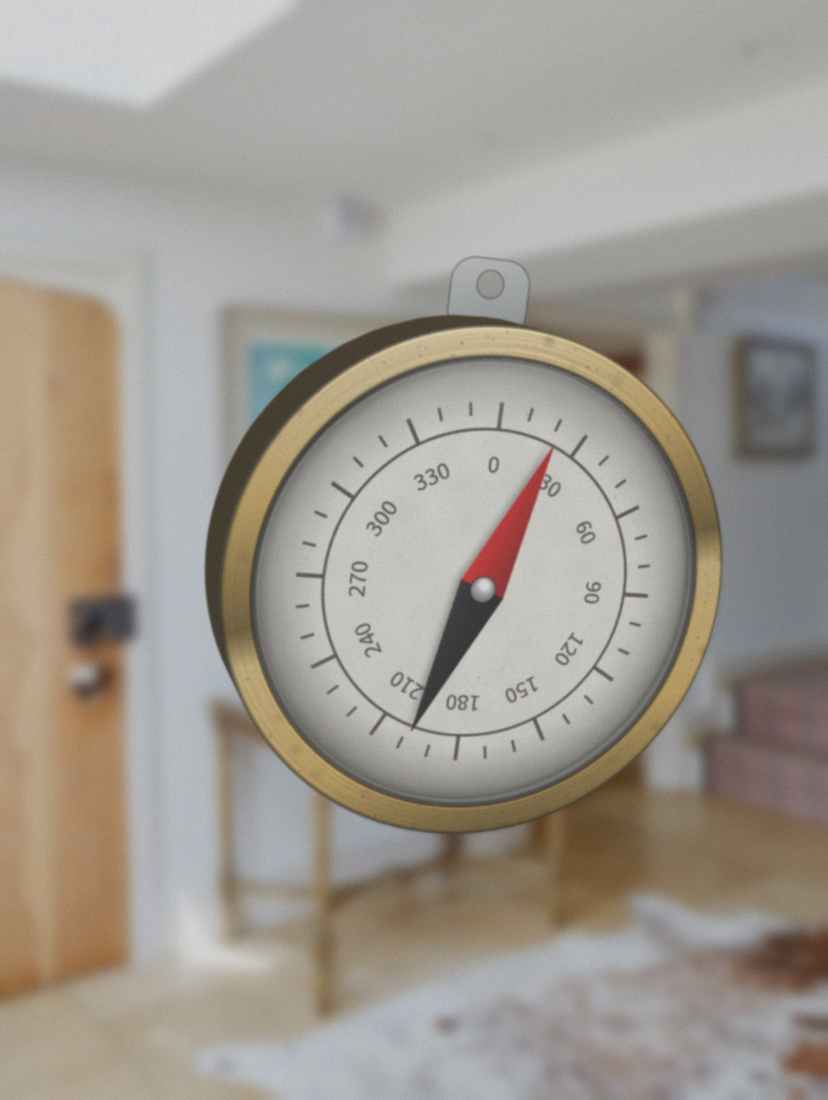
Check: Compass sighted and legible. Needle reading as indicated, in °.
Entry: 20 °
